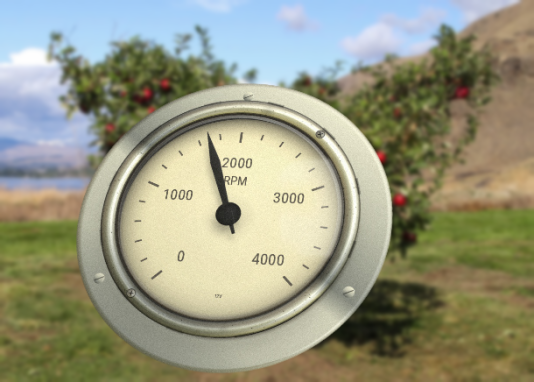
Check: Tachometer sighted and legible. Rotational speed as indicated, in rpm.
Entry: 1700 rpm
